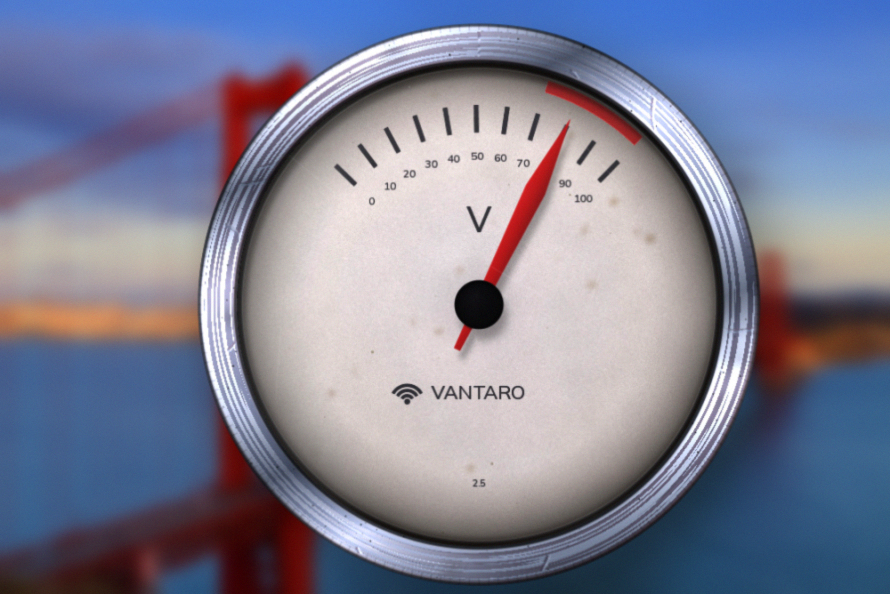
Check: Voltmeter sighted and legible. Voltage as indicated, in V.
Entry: 80 V
